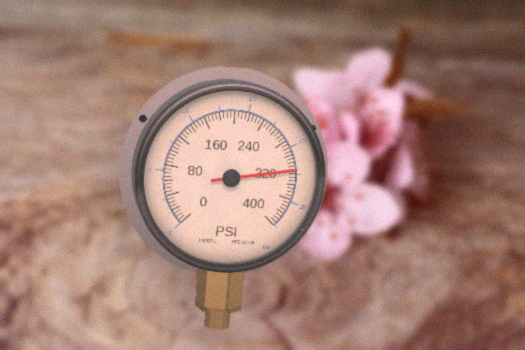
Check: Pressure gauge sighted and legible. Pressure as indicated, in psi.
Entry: 320 psi
